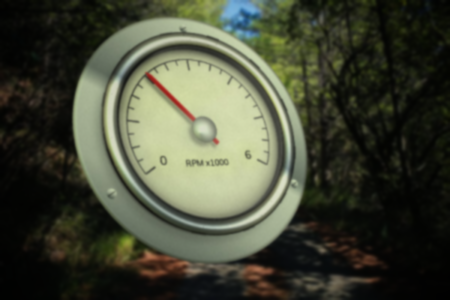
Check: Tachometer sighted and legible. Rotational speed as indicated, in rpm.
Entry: 2000 rpm
